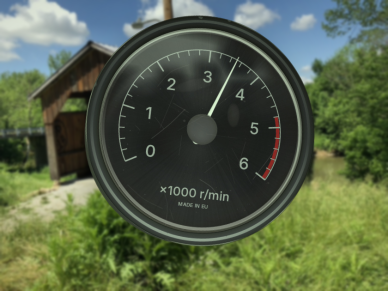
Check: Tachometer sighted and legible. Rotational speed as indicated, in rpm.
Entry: 3500 rpm
